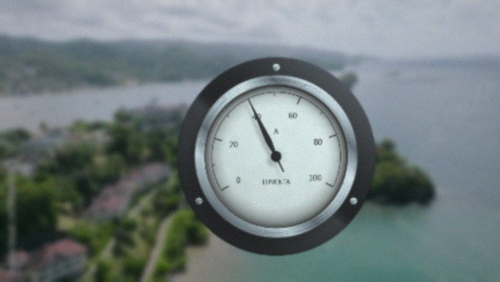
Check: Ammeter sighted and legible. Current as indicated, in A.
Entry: 40 A
